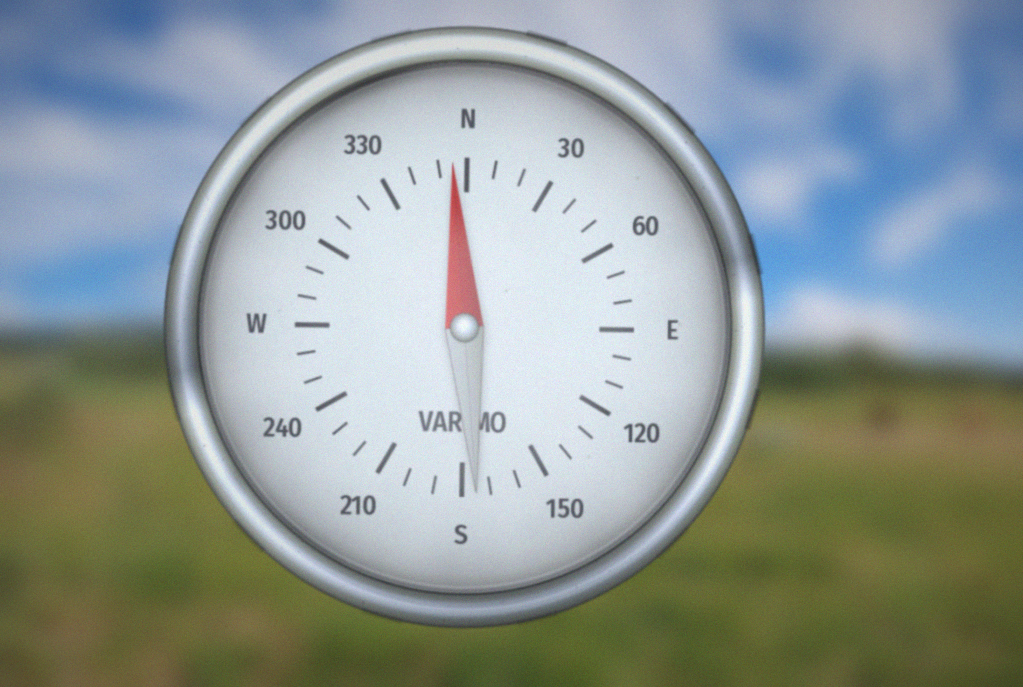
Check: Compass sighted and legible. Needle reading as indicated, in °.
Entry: 355 °
